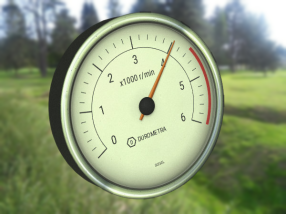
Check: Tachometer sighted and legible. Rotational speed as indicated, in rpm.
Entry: 4000 rpm
